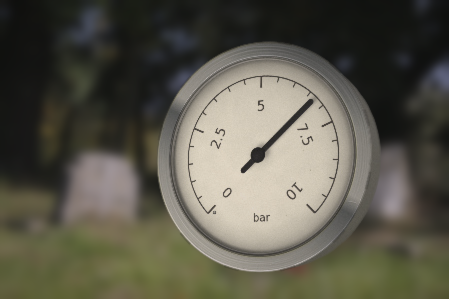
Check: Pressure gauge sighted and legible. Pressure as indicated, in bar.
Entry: 6.75 bar
